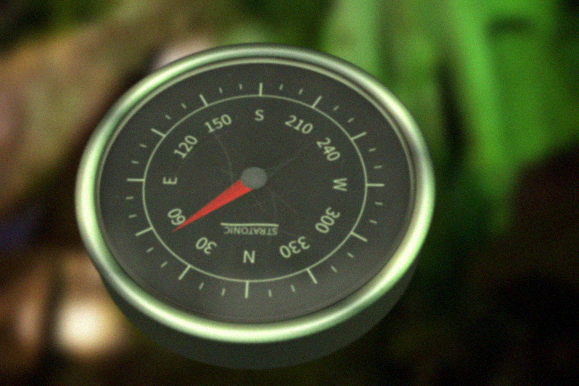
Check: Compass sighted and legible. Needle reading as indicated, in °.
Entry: 50 °
